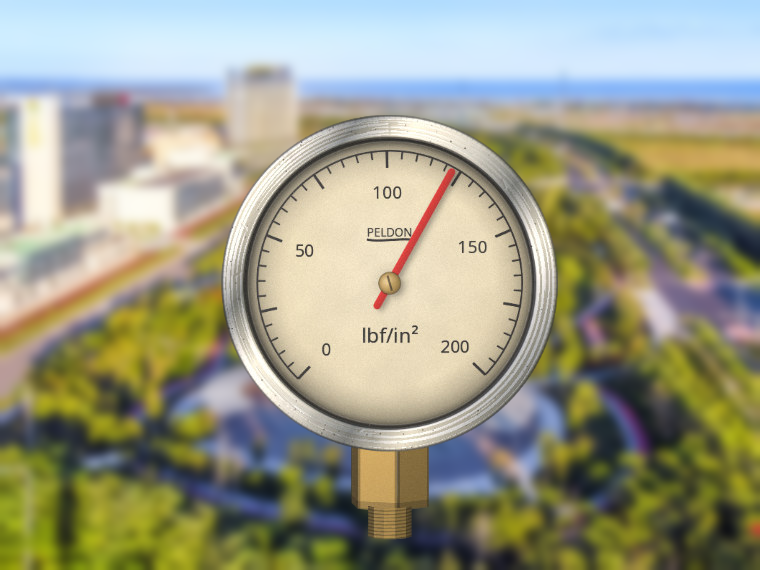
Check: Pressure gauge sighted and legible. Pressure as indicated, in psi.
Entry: 122.5 psi
